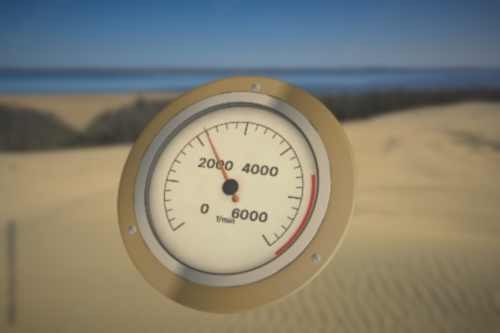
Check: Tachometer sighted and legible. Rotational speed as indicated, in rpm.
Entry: 2200 rpm
